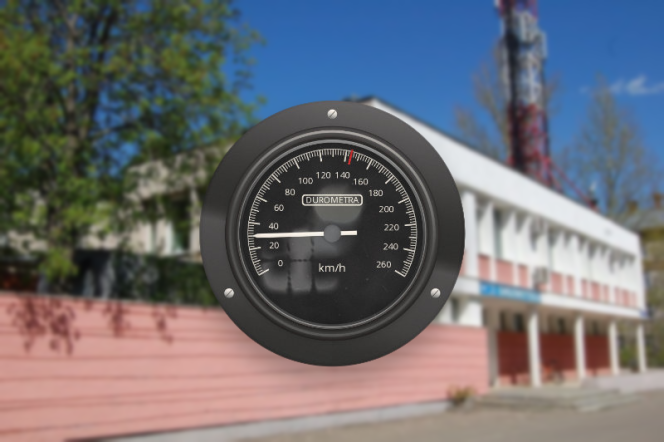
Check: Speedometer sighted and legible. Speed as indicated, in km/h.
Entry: 30 km/h
